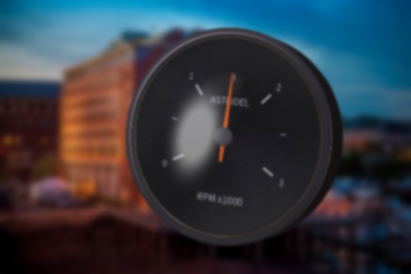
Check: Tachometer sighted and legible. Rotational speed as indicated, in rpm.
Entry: 1500 rpm
